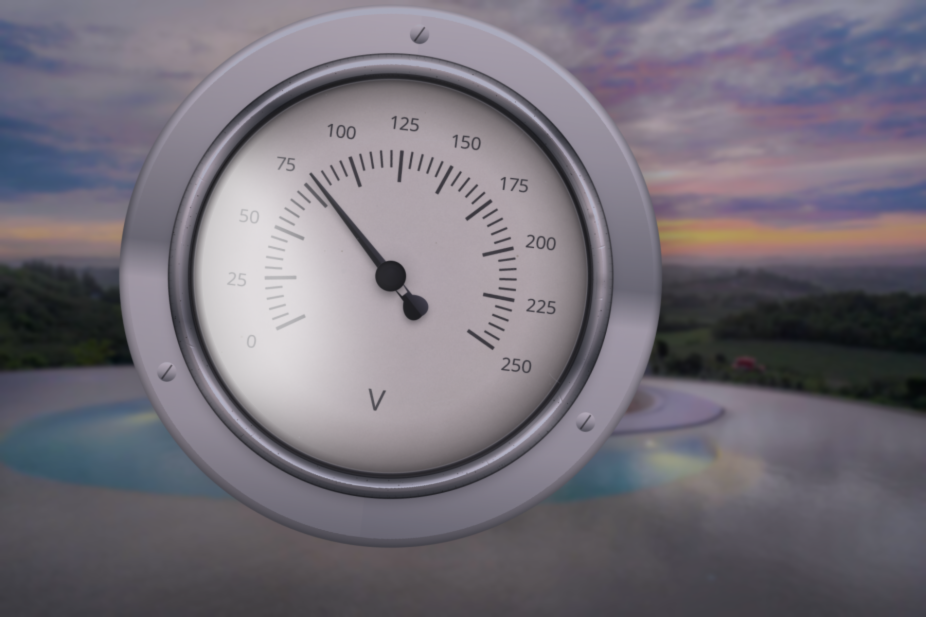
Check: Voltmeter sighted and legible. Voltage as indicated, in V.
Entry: 80 V
